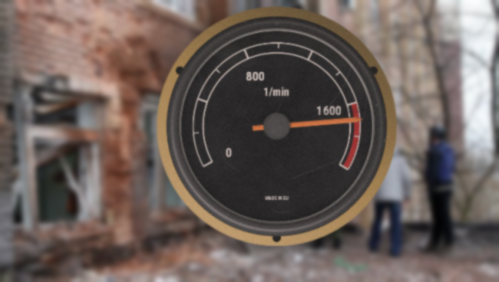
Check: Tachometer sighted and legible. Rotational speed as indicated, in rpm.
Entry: 1700 rpm
